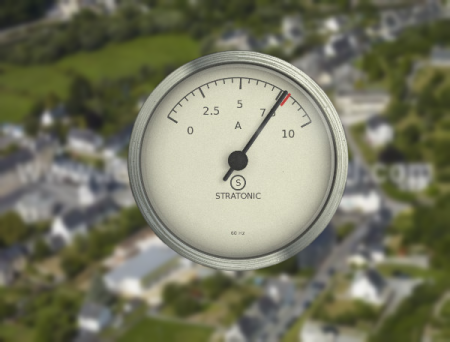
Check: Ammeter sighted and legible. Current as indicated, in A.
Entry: 7.75 A
